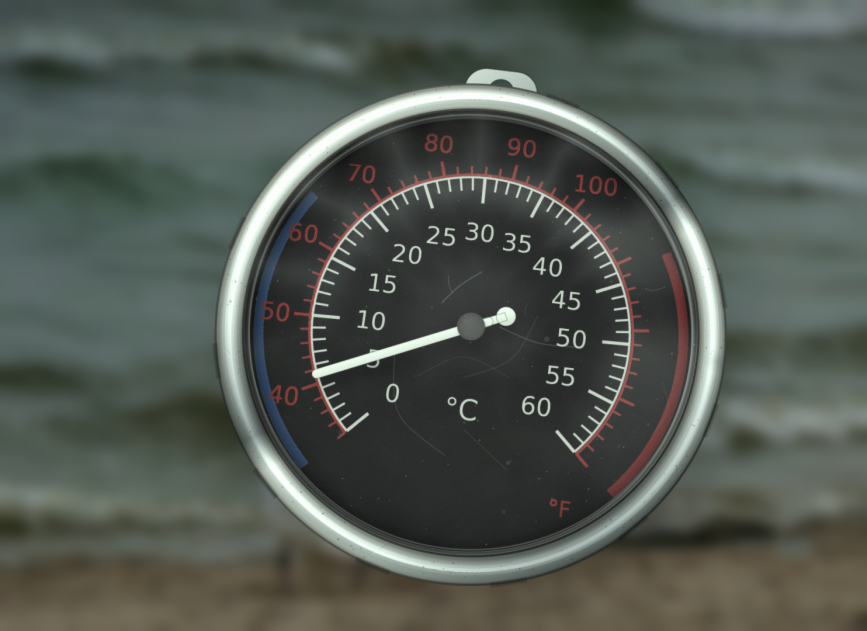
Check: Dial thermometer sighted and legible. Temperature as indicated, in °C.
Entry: 5 °C
